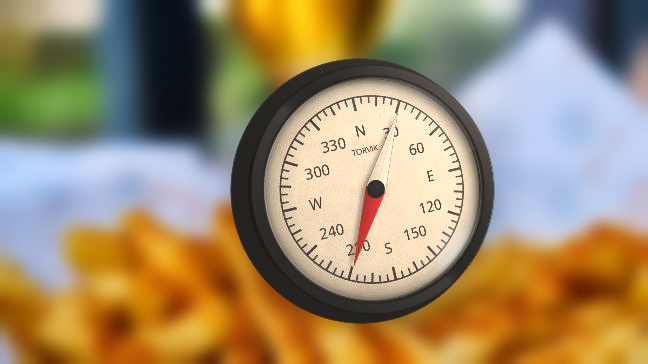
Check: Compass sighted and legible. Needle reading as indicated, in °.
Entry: 210 °
